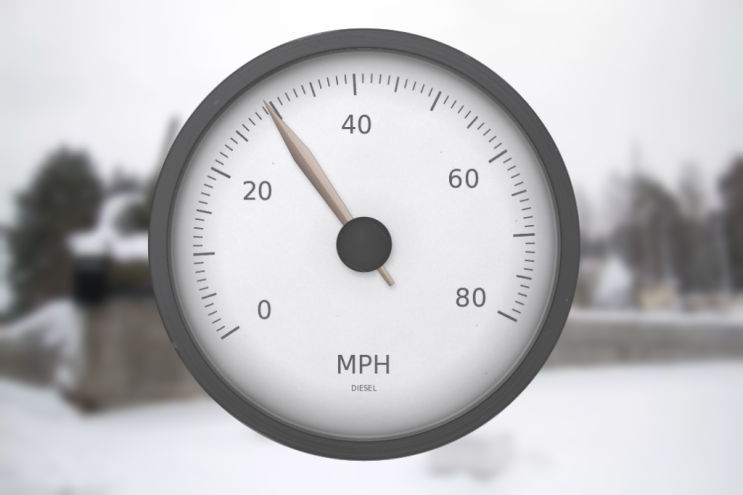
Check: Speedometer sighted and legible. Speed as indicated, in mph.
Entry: 29.5 mph
